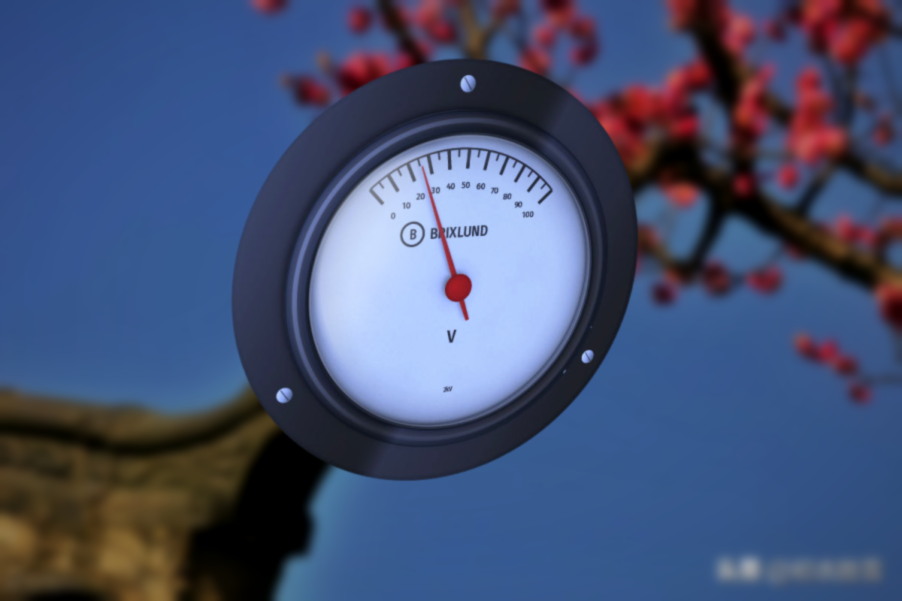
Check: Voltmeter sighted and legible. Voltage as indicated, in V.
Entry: 25 V
